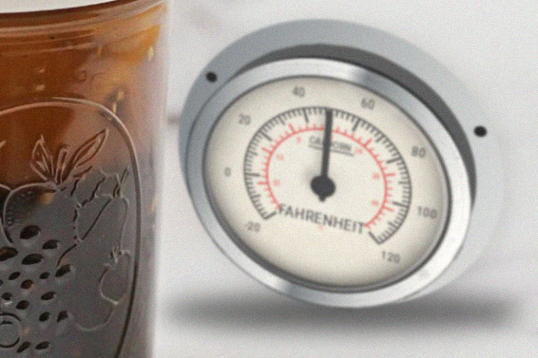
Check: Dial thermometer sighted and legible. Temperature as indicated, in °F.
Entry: 50 °F
